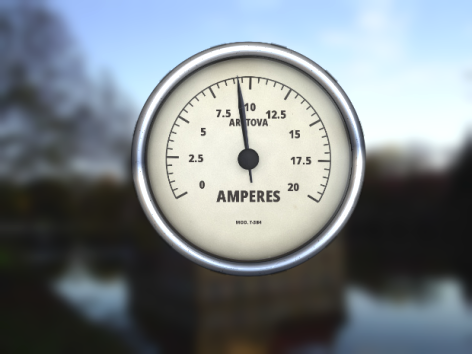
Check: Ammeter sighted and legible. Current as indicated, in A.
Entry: 9.25 A
